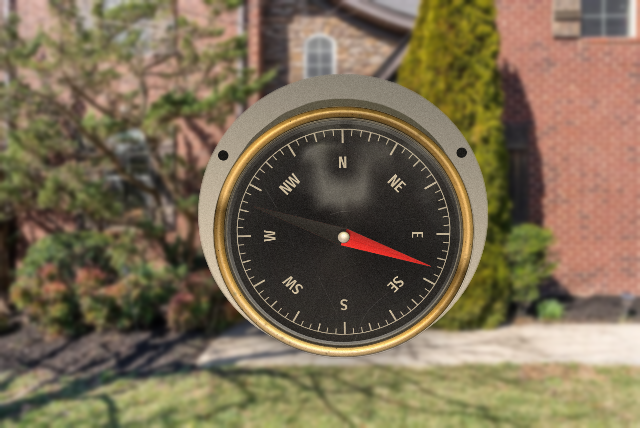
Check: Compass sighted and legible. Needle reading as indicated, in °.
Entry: 110 °
